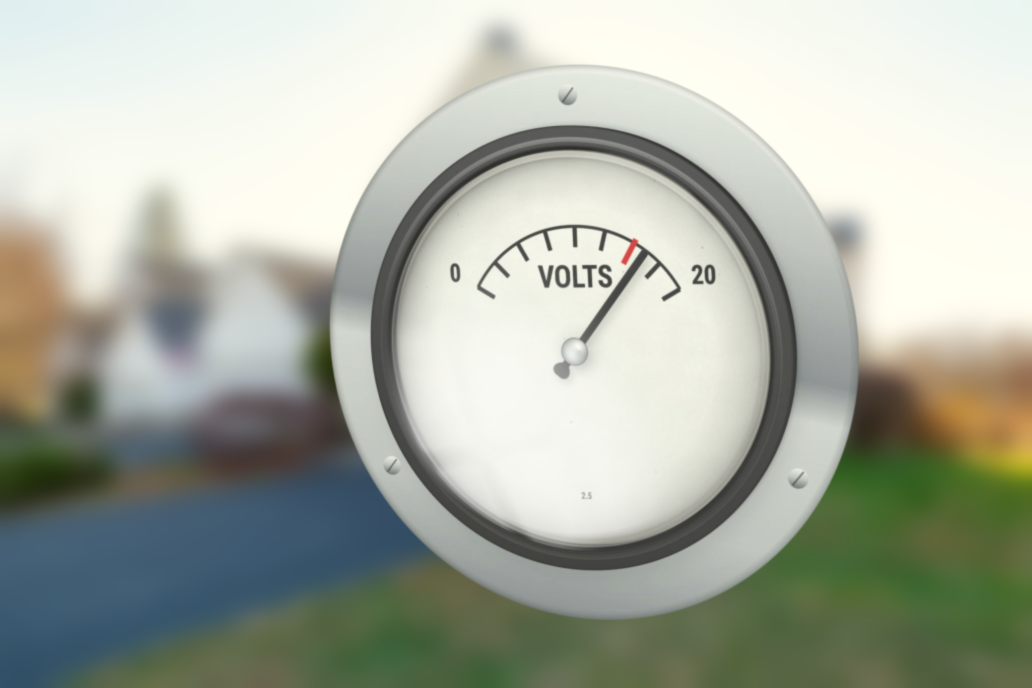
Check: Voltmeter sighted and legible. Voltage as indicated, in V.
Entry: 16.25 V
